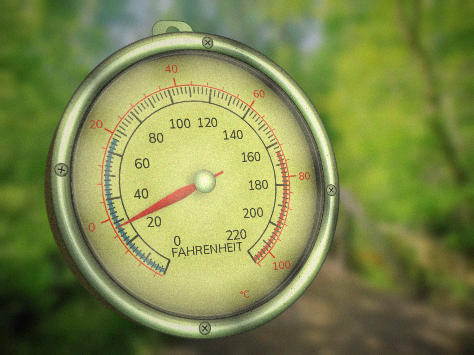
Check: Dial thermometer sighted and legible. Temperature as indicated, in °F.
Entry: 28 °F
